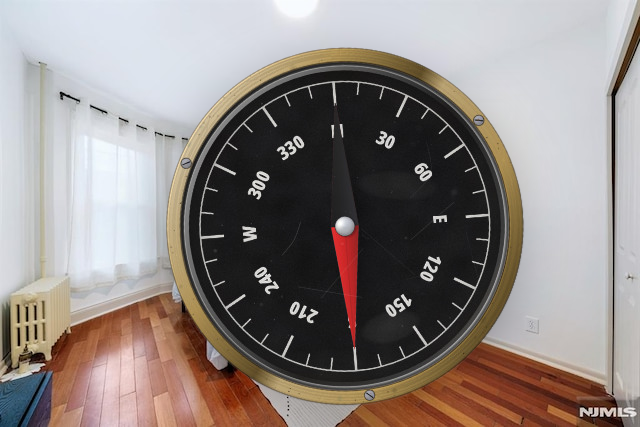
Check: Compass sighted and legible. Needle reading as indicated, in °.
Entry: 180 °
